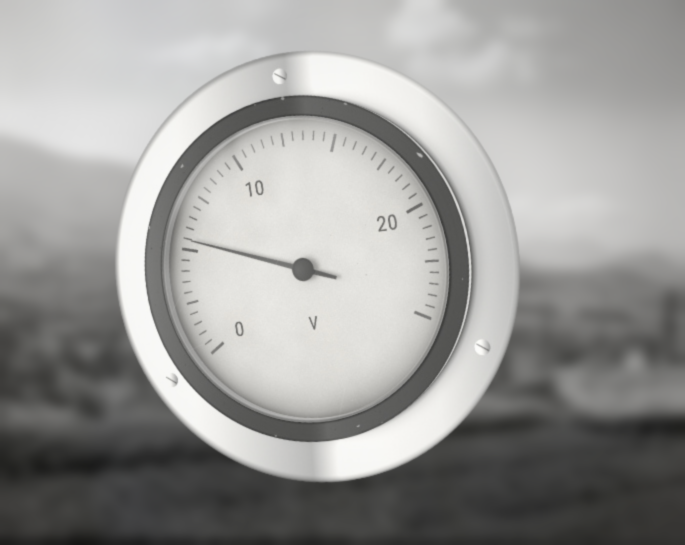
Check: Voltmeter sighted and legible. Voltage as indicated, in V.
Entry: 5.5 V
